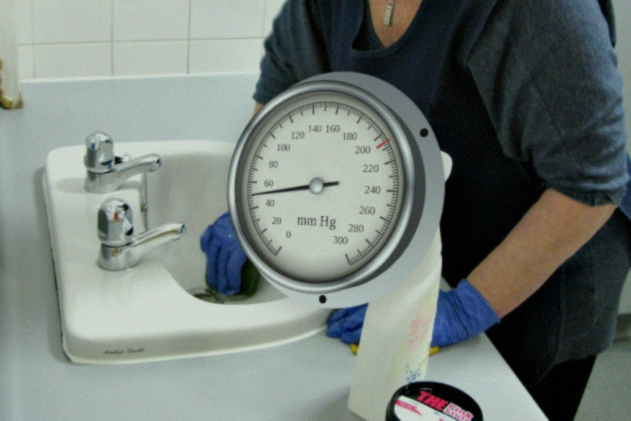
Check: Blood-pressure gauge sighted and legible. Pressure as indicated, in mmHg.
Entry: 50 mmHg
